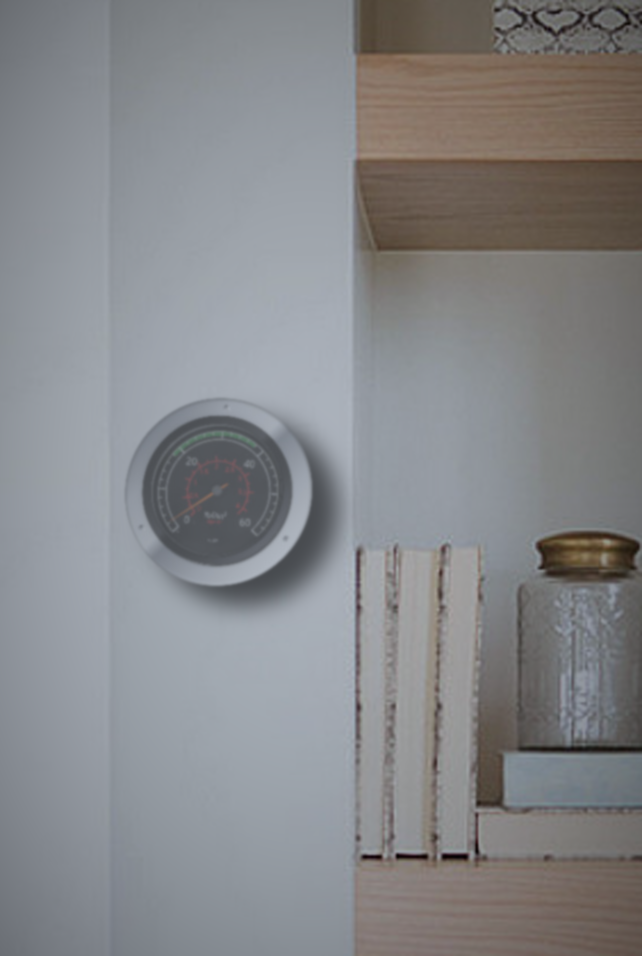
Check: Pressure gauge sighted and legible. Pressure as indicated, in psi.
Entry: 2 psi
